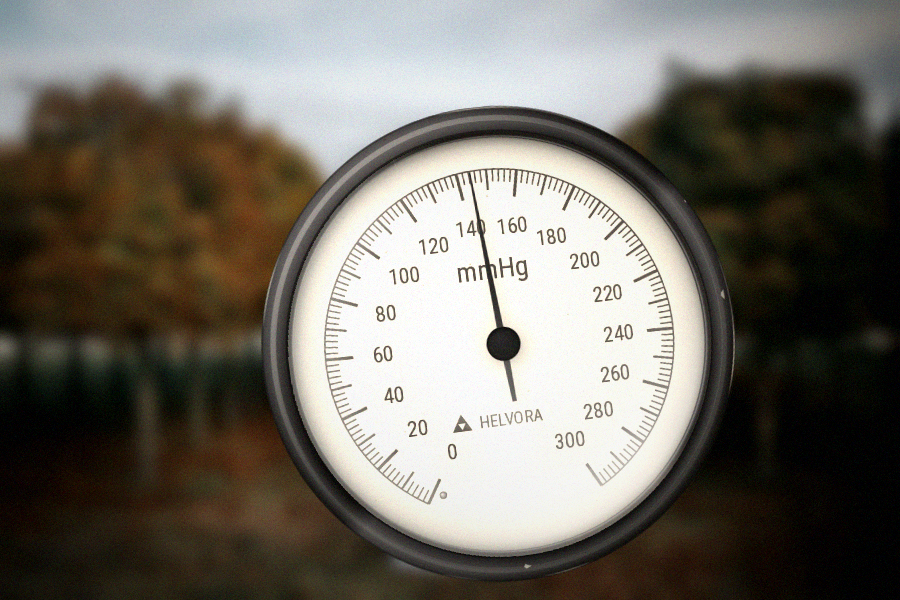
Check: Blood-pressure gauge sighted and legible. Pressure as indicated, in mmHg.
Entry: 144 mmHg
